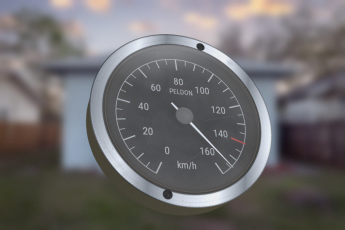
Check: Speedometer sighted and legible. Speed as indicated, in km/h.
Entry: 155 km/h
